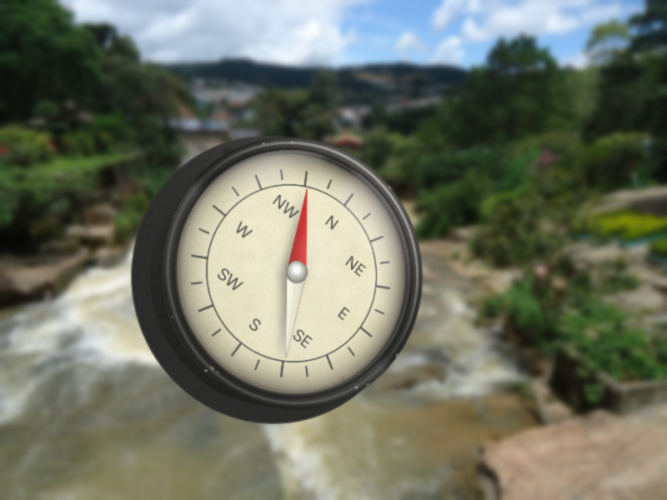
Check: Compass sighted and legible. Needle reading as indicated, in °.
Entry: 330 °
